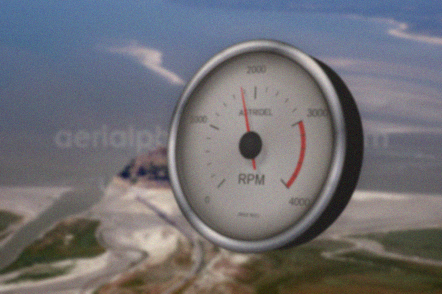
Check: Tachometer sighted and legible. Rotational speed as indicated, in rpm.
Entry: 1800 rpm
